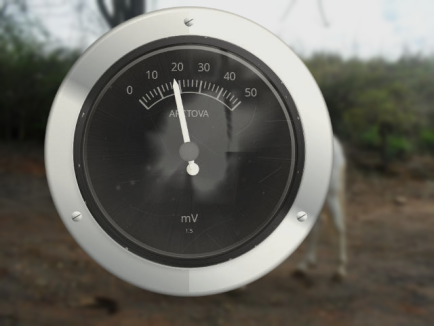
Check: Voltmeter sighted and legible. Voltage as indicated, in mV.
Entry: 18 mV
